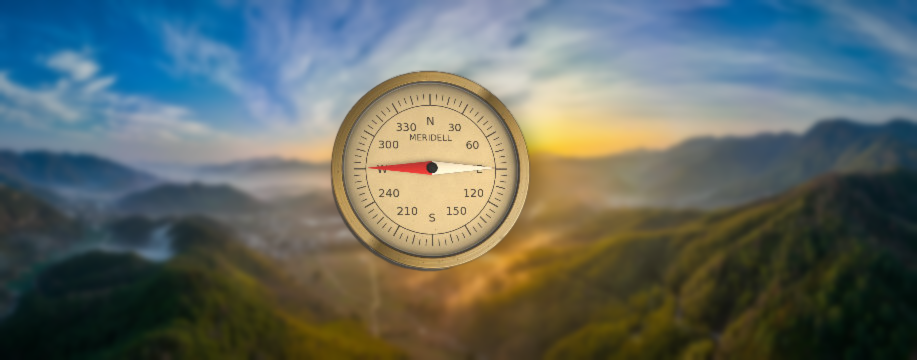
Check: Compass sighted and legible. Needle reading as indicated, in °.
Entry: 270 °
